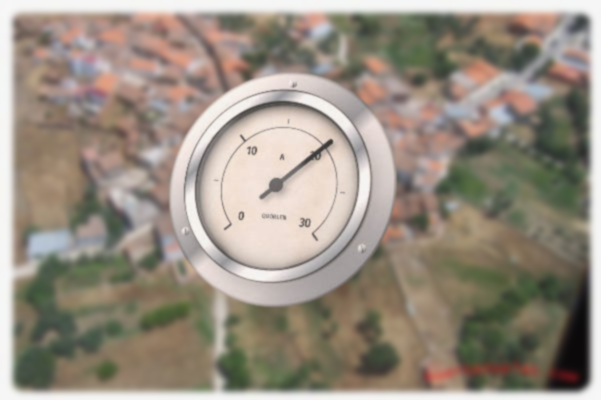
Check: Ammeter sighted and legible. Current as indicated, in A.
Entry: 20 A
